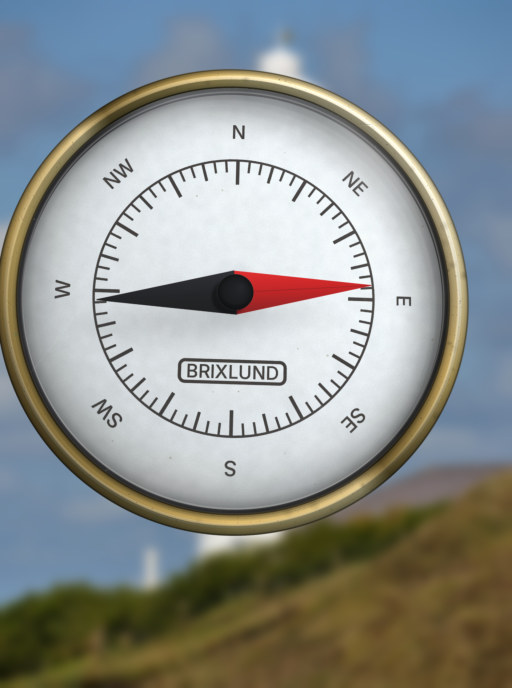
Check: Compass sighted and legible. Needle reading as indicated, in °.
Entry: 85 °
